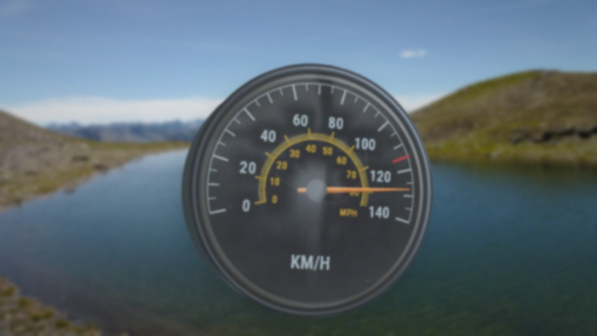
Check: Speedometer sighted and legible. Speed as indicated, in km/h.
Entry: 127.5 km/h
